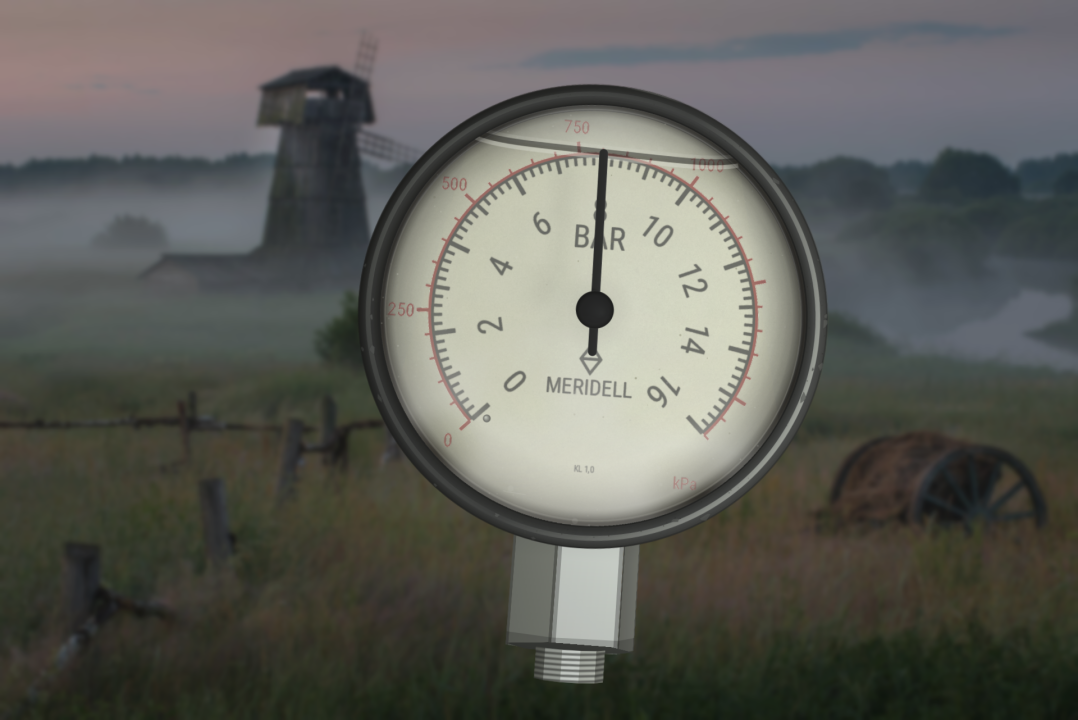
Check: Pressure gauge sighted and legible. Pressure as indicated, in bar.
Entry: 8 bar
